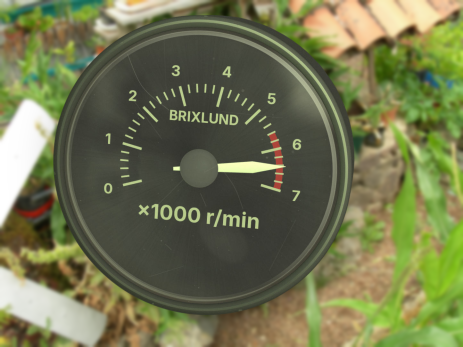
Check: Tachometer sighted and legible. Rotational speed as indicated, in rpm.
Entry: 6400 rpm
